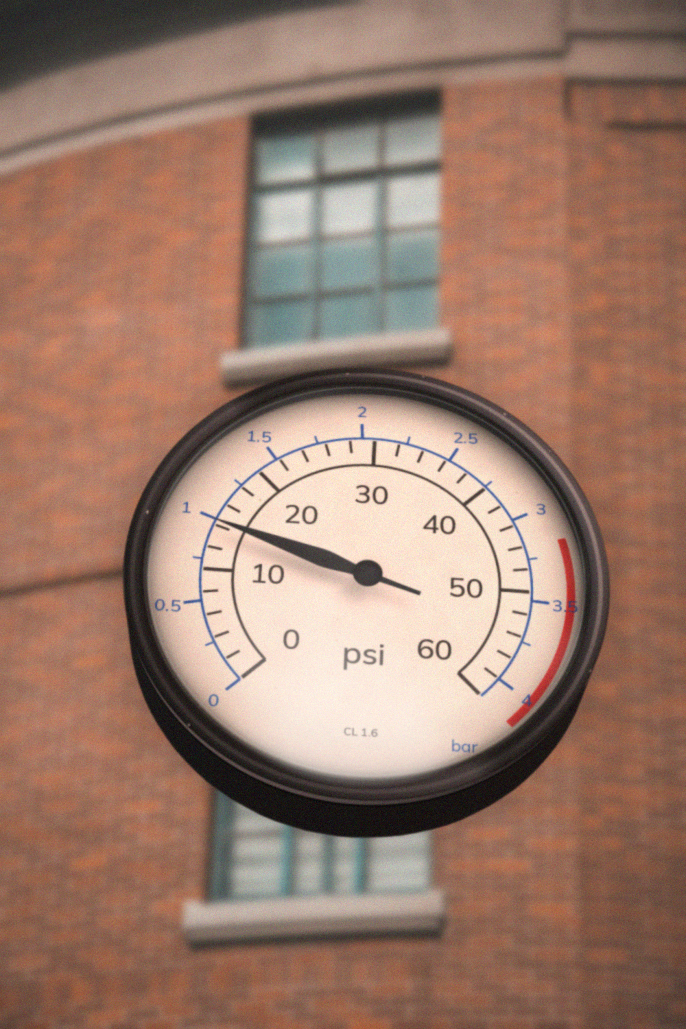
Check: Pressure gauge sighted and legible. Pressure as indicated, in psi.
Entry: 14 psi
